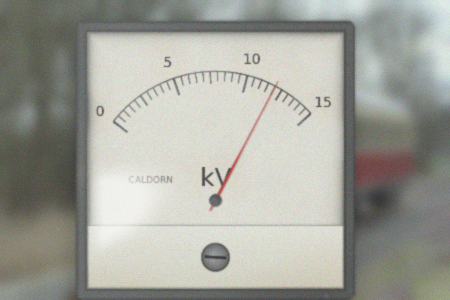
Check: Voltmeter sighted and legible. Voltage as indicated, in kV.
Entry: 12 kV
